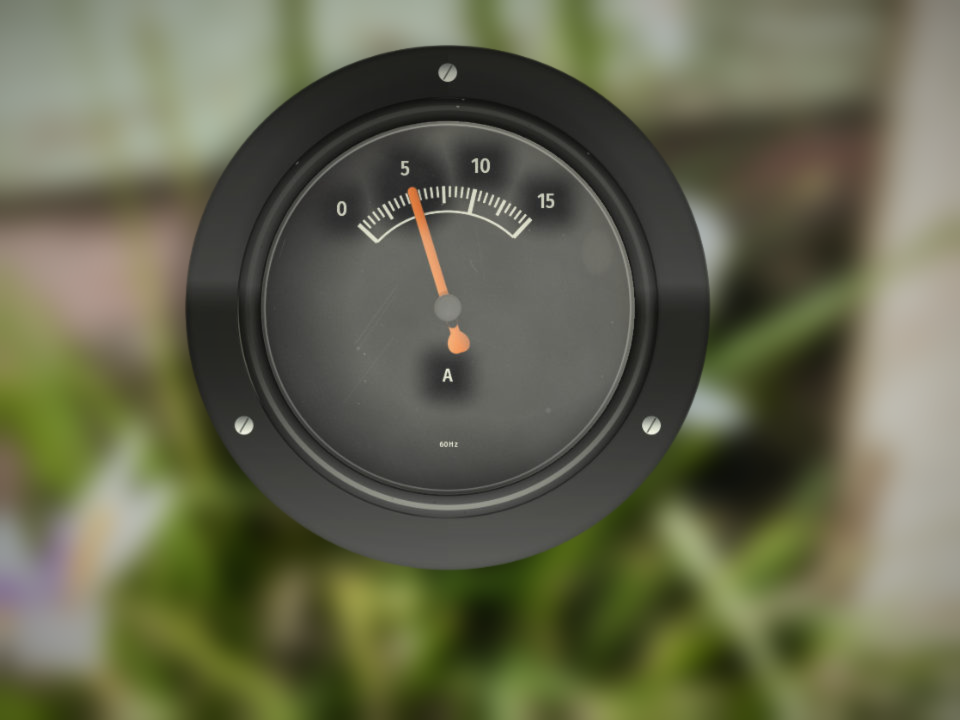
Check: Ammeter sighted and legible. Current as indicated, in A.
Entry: 5 A
